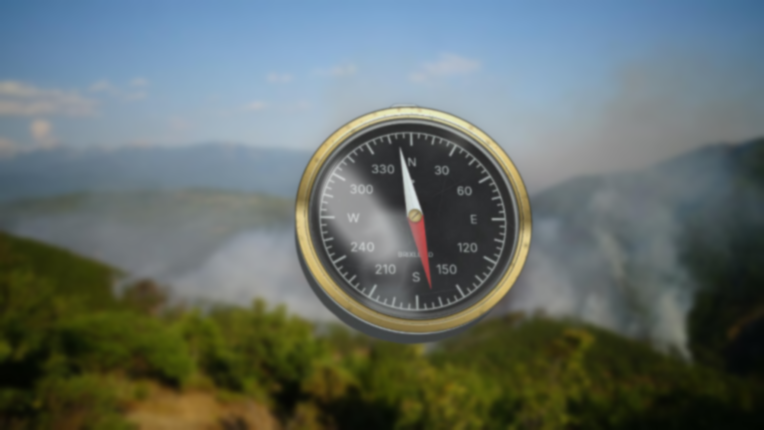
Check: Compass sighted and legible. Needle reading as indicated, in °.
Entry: 170 °
